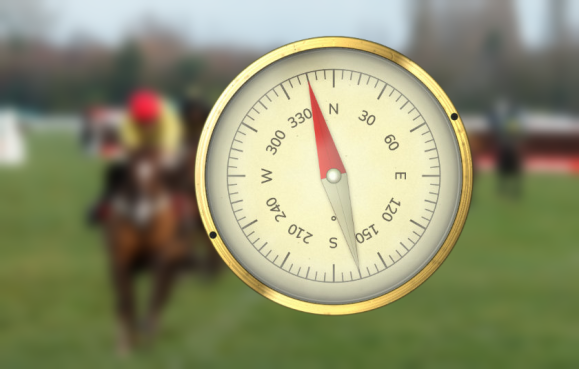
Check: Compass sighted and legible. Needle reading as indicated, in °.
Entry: 345 °
